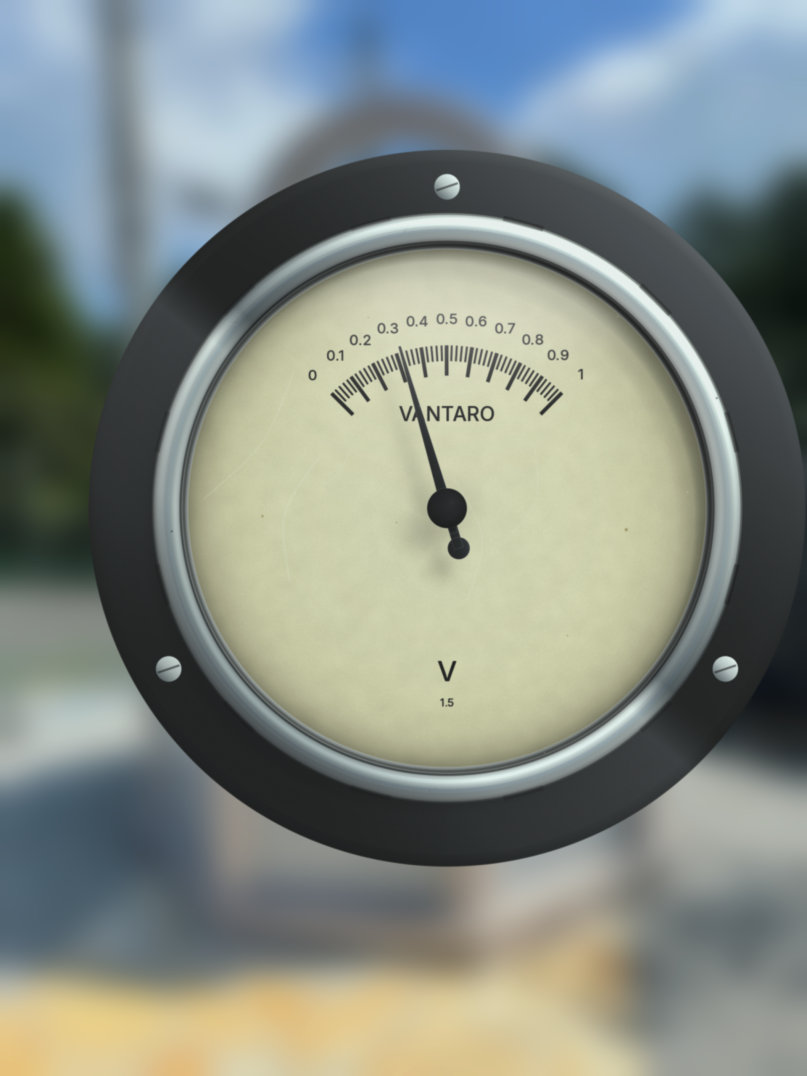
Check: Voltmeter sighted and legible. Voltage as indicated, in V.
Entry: 0.32 V
